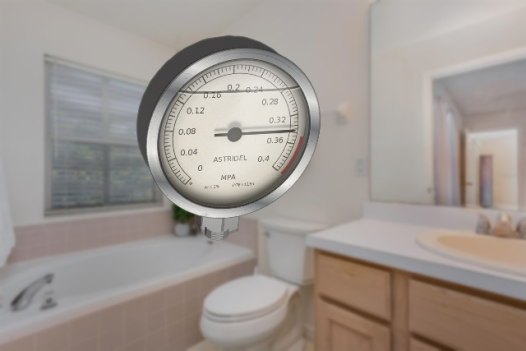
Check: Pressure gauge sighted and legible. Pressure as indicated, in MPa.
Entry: 0.34 MPa
